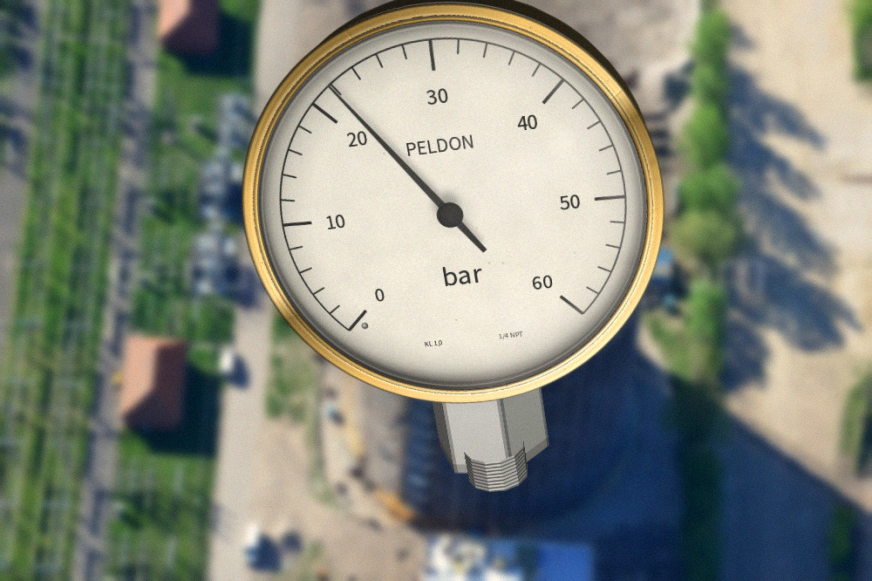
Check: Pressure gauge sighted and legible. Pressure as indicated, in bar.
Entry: 22 bar
